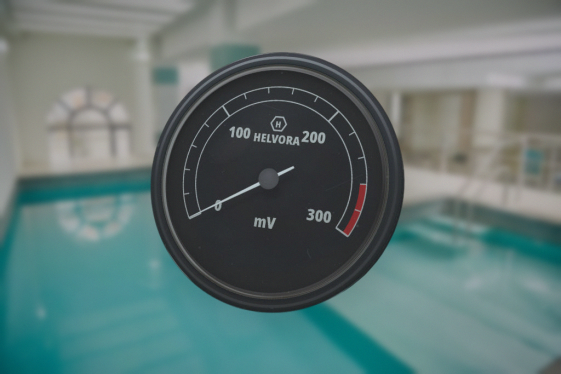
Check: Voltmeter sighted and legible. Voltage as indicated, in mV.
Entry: 0 mV
